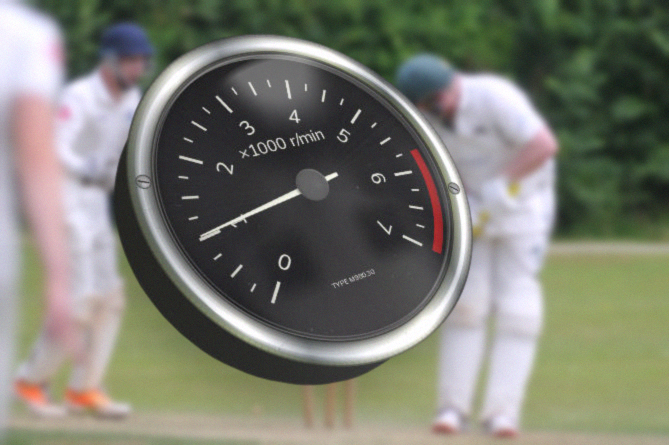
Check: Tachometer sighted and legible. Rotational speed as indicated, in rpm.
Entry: 1000 rpm
